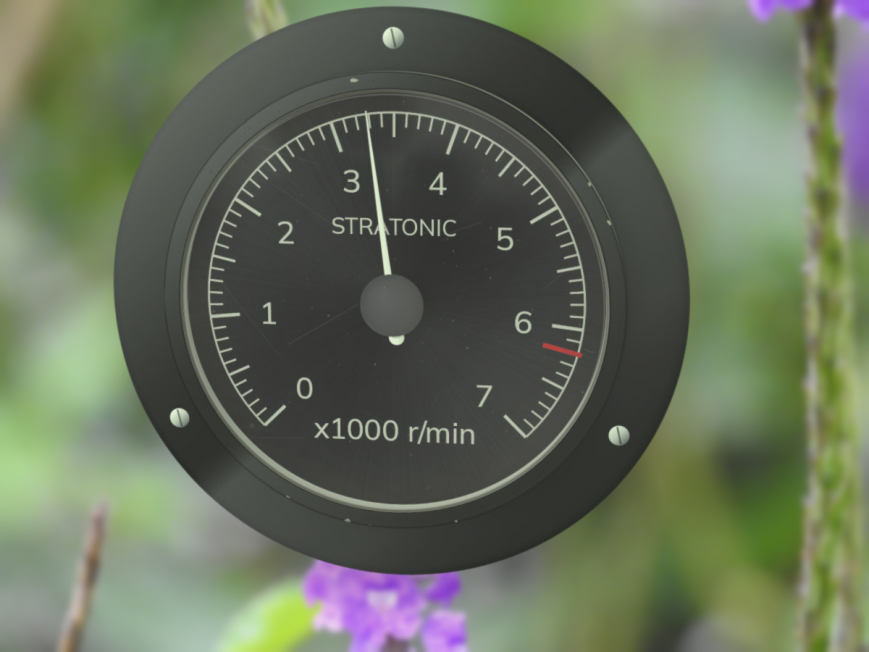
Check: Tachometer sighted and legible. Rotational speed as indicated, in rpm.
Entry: 3300 rpm
